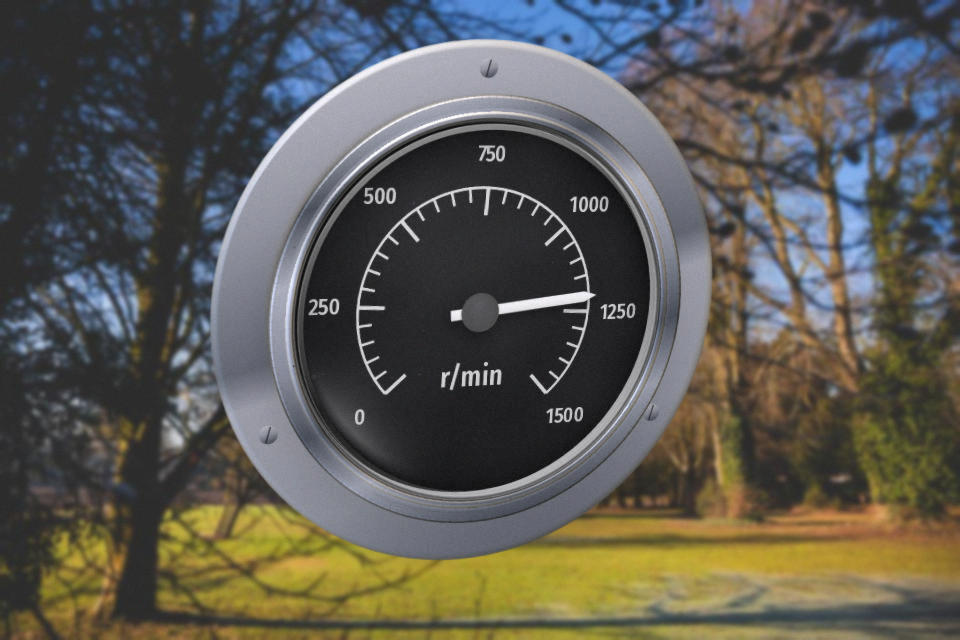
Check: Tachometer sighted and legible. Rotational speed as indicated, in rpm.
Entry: 1200 rpm
